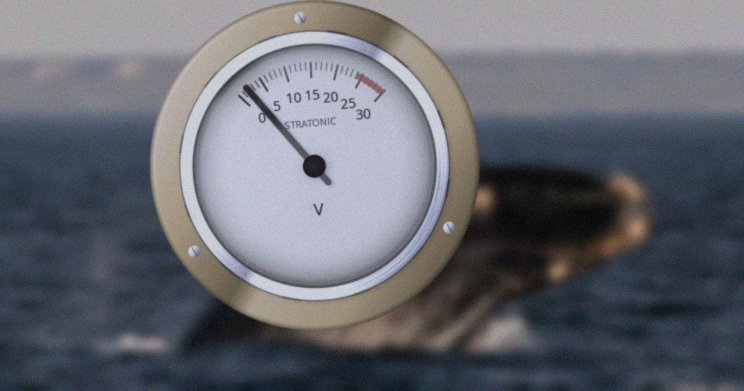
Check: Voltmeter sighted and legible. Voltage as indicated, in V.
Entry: 2 V
